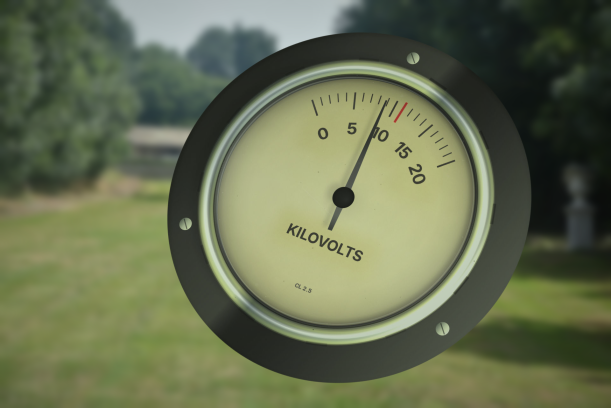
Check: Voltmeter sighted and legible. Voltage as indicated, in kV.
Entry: 9 kV
